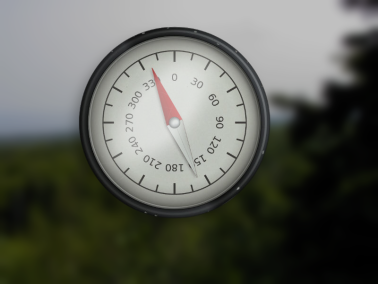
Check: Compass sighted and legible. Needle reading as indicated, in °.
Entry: 337.5 °
